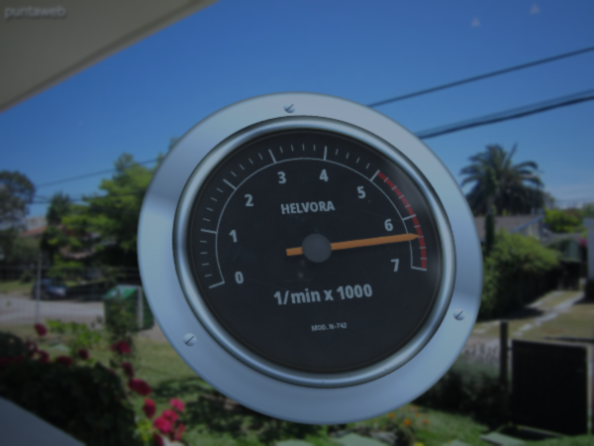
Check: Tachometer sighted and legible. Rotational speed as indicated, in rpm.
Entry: 6400 rpm
